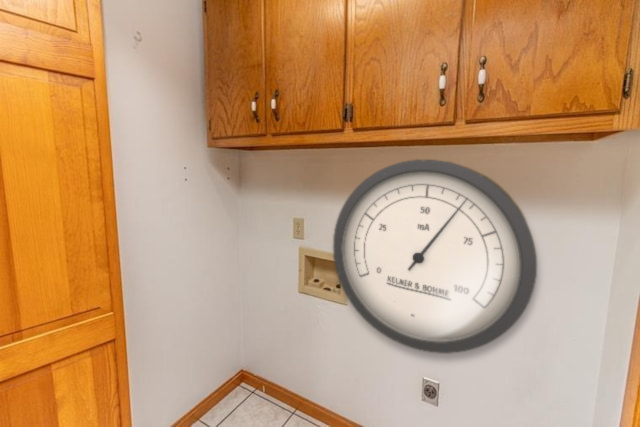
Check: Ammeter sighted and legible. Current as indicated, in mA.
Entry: 62.5 mA
